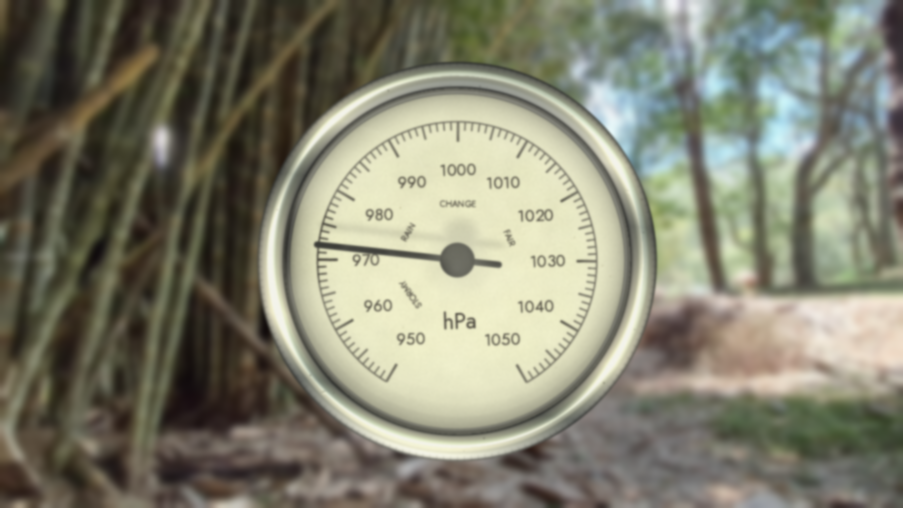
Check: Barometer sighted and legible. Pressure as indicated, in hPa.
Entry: 972 hPa
